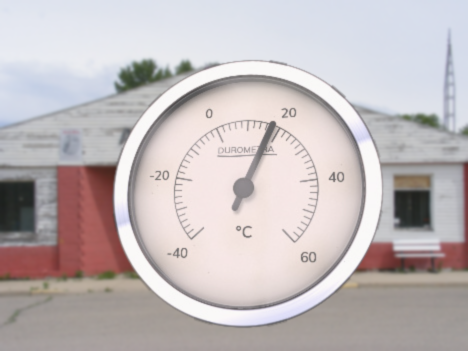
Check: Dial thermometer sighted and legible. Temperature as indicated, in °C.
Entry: 18 °C
